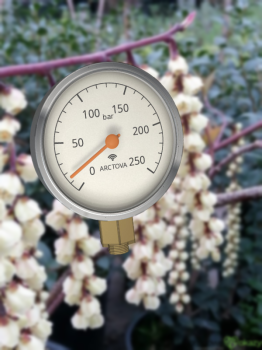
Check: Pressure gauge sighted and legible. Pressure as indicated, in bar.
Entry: 15 bar
